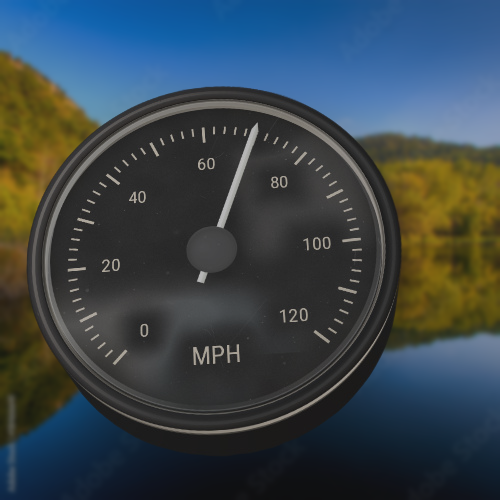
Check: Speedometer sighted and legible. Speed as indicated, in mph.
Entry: 70 mph
